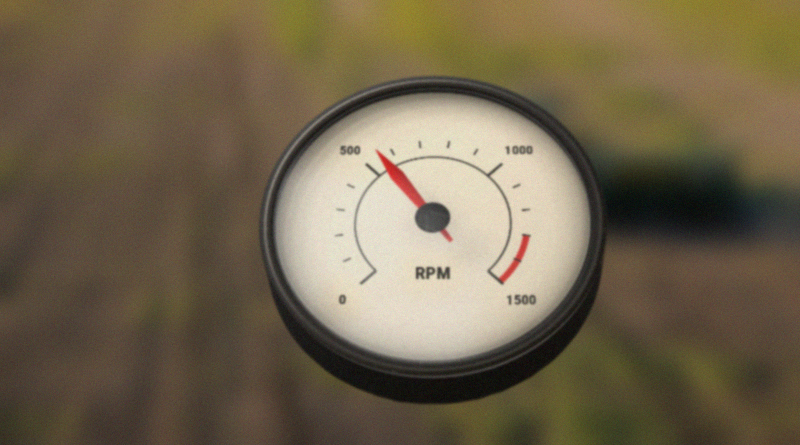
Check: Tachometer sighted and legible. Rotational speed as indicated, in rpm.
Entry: 550 rpm
